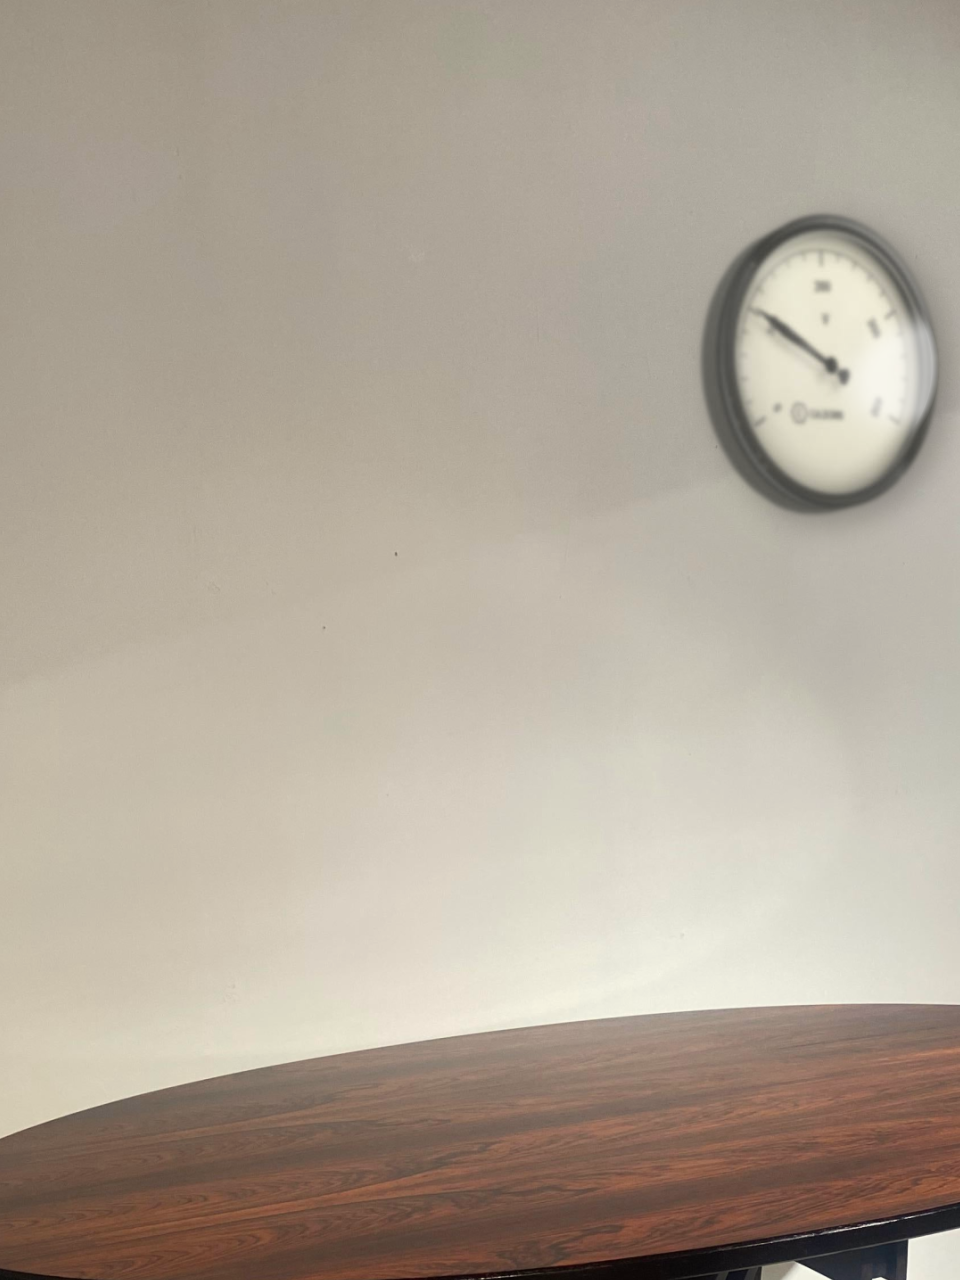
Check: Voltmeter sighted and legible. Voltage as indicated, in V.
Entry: 100 V
